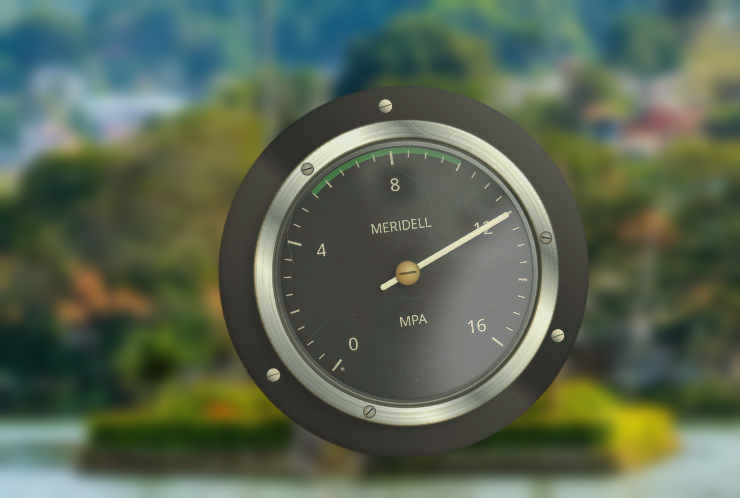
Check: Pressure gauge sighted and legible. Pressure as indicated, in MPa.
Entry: 12 MPa
